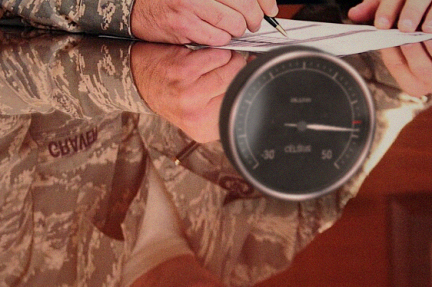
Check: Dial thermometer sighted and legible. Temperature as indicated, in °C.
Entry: 38 °C
